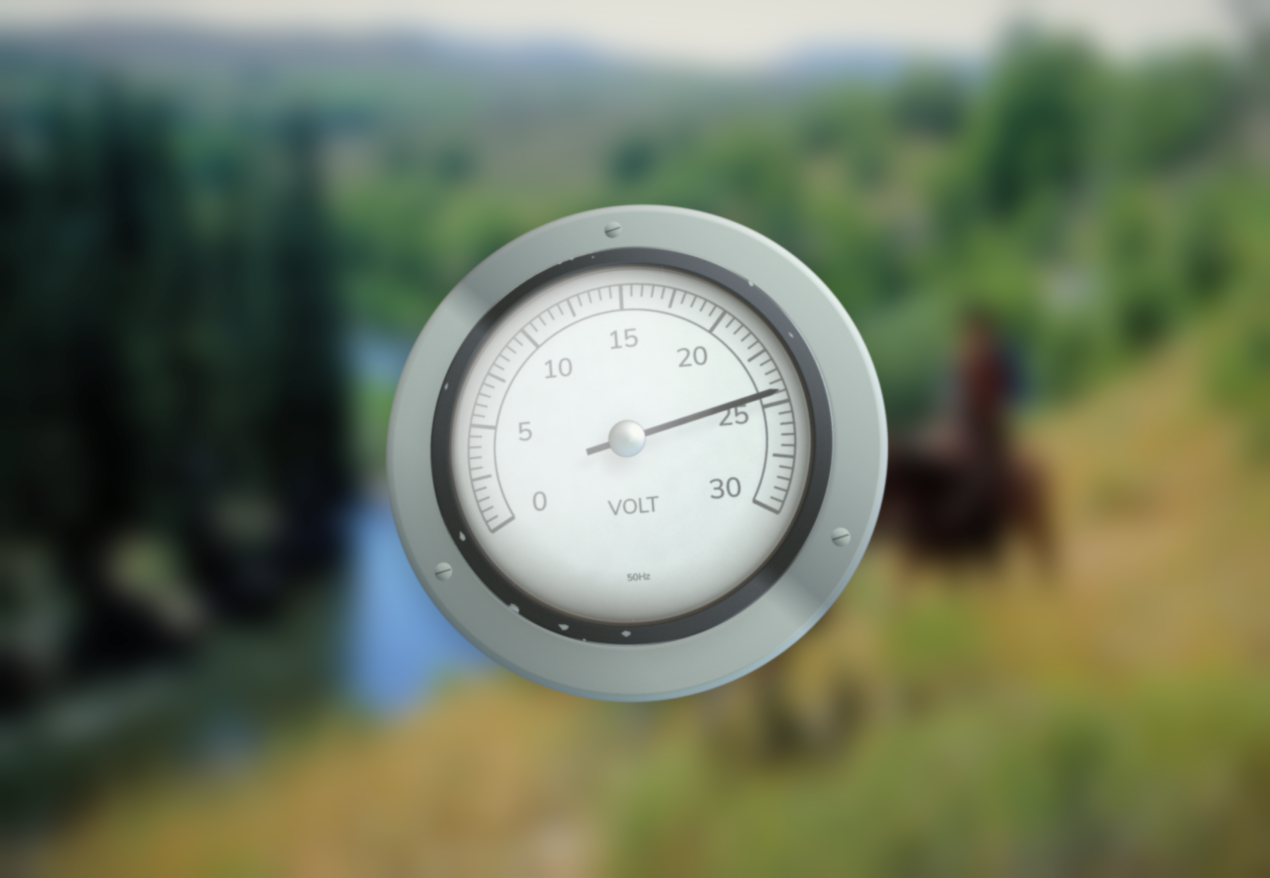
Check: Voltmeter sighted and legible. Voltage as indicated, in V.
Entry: 24.5 V
